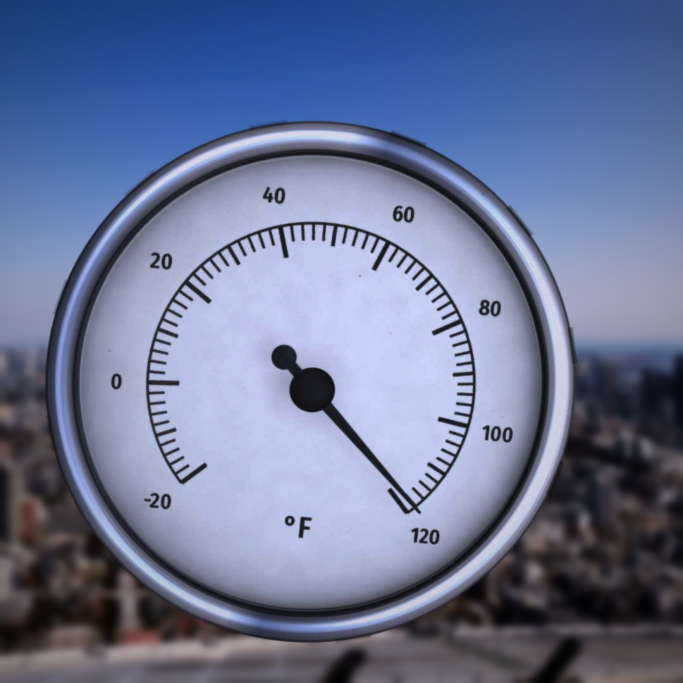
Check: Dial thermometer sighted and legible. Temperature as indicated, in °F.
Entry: 118 °F
